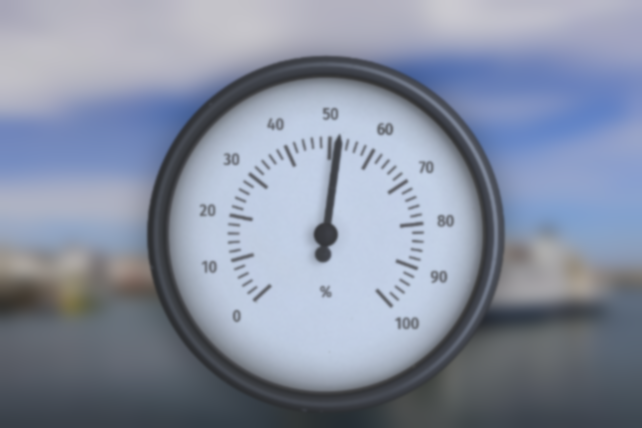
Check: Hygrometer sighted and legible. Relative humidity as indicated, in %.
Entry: 52 %
